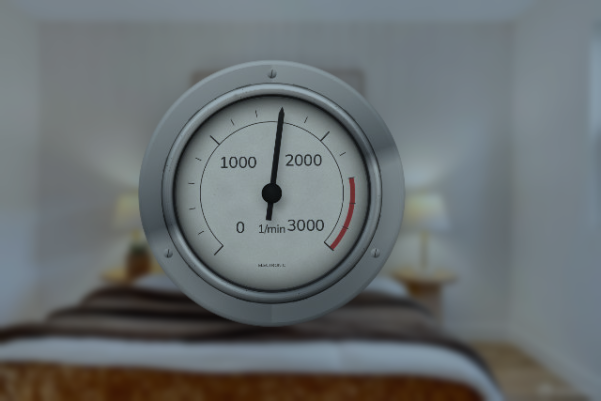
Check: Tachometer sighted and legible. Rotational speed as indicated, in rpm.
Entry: 1600 rpm
